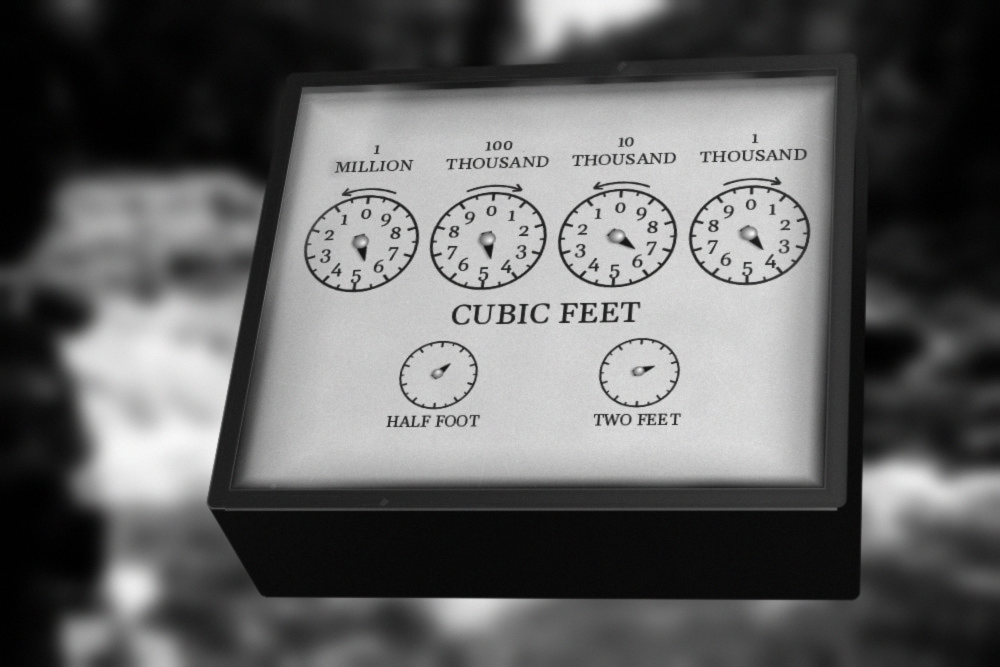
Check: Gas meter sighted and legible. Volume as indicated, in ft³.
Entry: 546400 ft³
